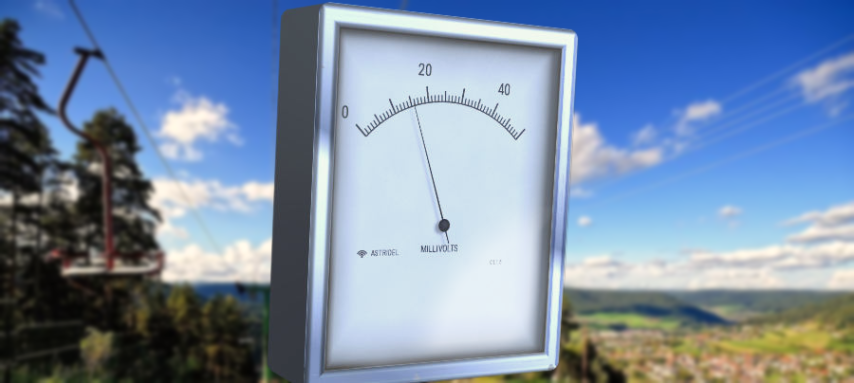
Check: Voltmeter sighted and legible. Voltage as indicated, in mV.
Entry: 15 mV
